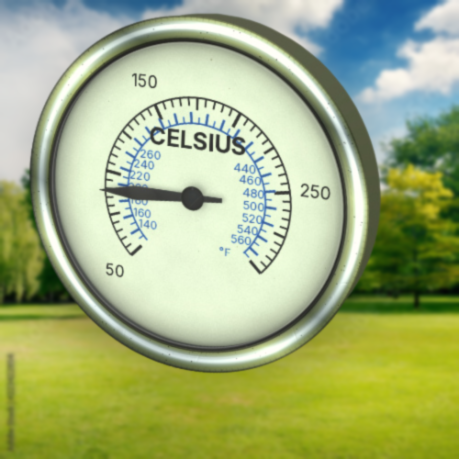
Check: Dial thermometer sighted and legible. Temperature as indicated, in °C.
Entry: 90 °C
